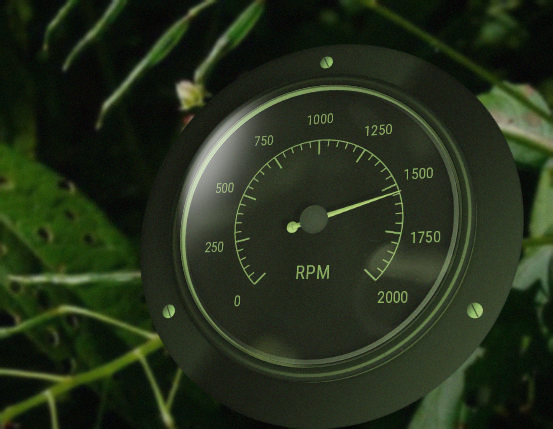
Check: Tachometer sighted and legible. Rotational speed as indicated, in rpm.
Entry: 1550 rpm
